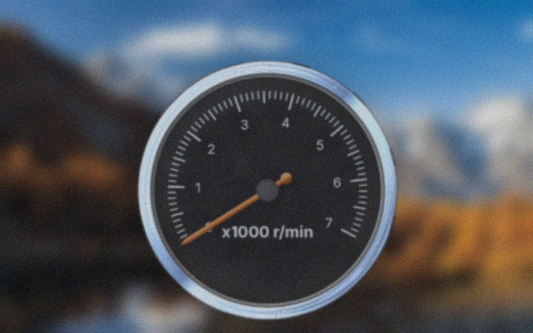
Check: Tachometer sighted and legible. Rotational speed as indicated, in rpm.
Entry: 0 rpm
